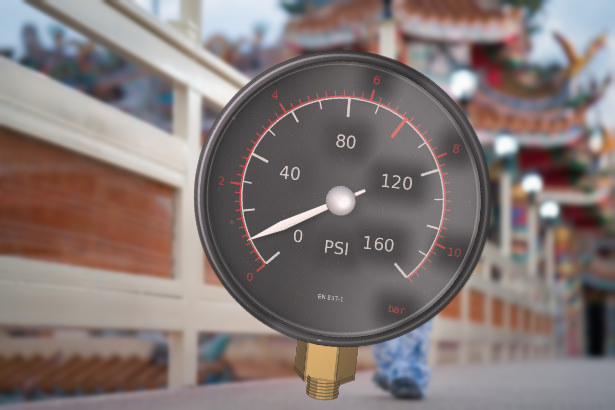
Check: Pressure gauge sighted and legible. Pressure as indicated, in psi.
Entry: 10 psi
